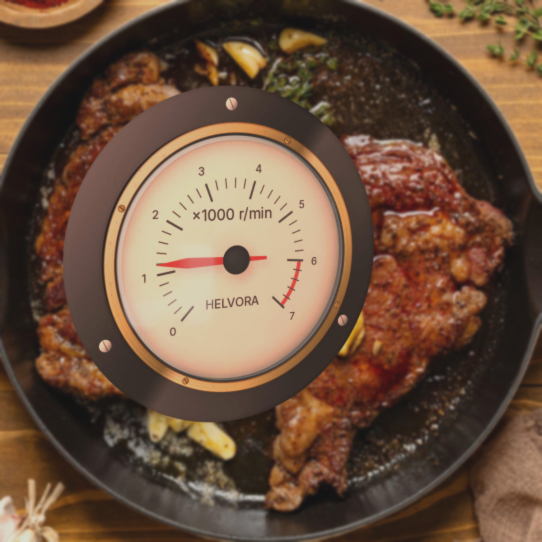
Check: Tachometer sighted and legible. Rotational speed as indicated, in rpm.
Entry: 1200 rpm
